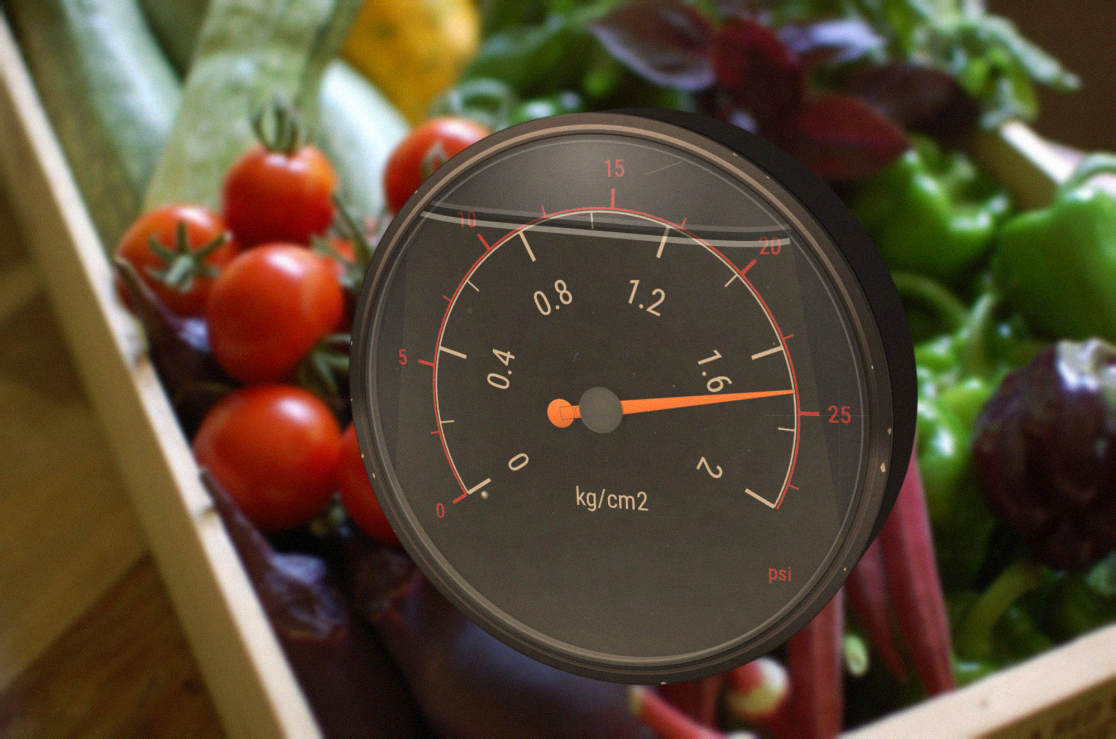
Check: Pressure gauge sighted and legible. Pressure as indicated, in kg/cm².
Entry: 1.7 kg/cm²
